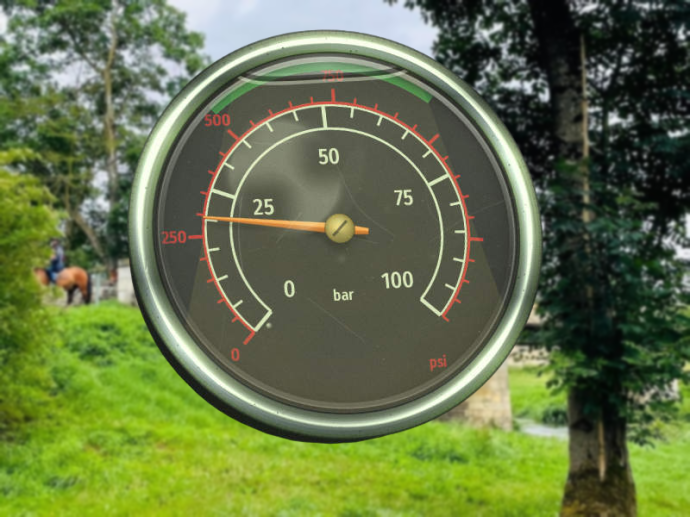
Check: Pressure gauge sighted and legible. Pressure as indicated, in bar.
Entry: 20 bar
